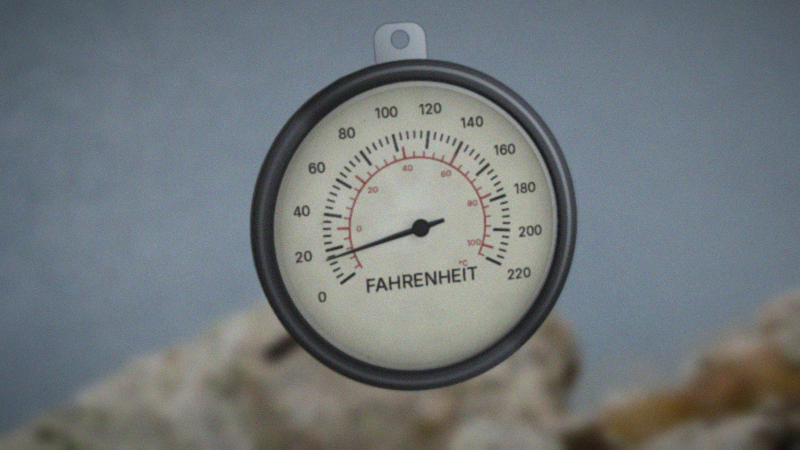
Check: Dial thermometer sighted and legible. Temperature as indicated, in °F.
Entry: 16 °F
